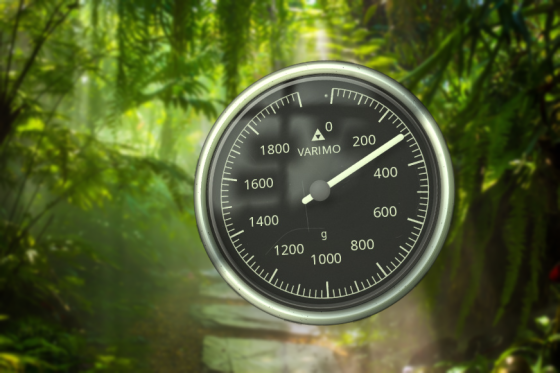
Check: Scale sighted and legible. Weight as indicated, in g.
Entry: 300 g
